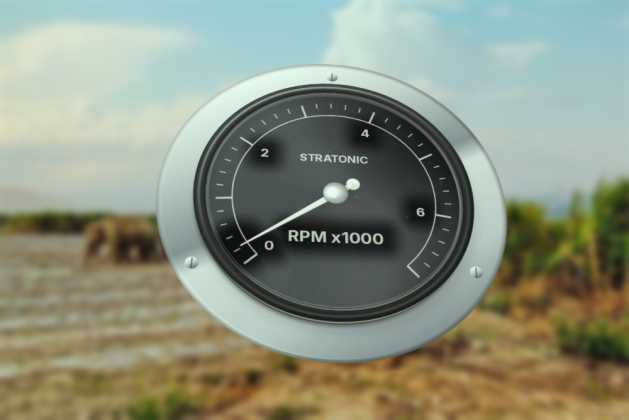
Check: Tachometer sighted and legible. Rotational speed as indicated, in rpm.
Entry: 200 rpm
